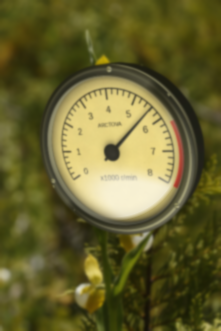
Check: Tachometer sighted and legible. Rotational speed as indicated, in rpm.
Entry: 5600 rpm
